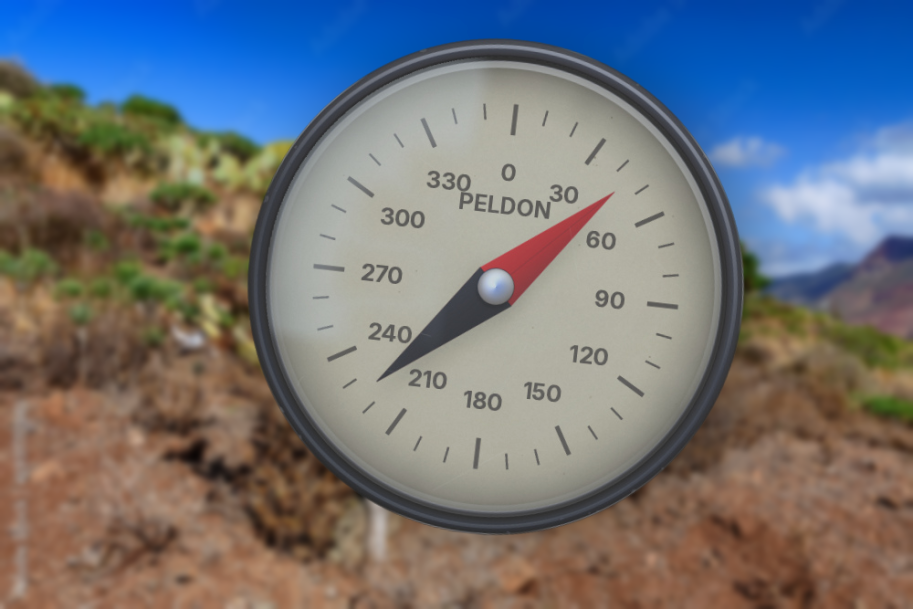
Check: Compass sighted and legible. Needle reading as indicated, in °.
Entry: 45 °
